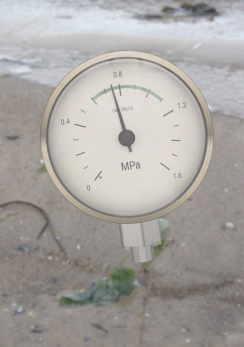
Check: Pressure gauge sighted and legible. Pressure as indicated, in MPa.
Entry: 0.75 MPa
